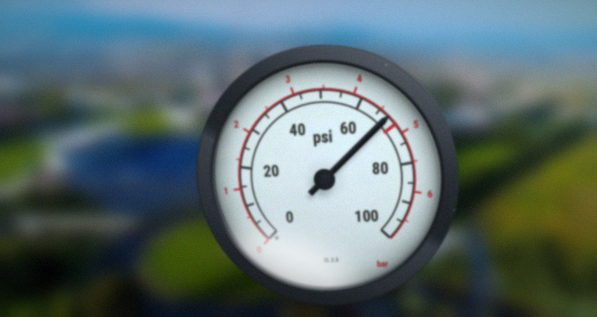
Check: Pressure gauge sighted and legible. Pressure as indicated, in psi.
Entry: 67.5 psi
